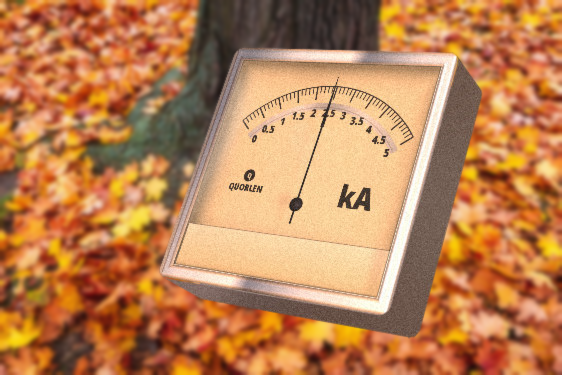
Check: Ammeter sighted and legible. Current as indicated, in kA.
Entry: 2.5 kA
